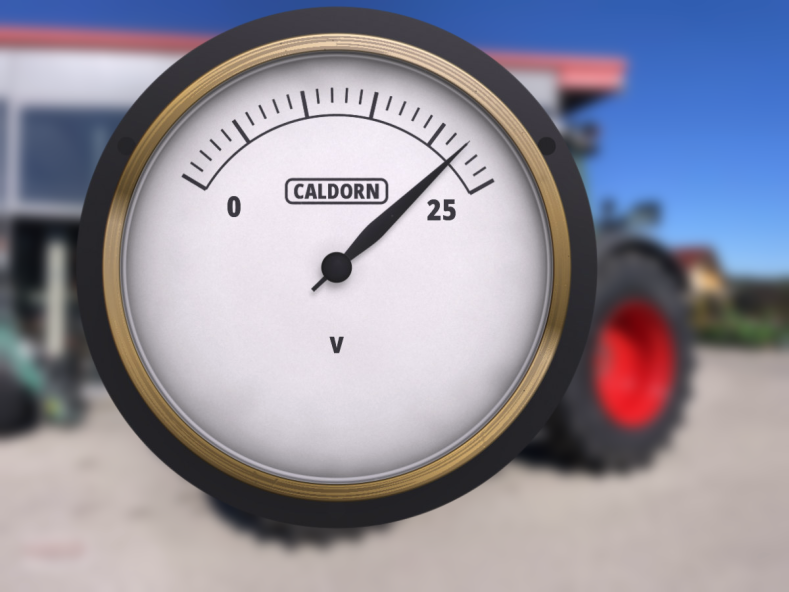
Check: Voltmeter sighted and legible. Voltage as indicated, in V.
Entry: 22 V
